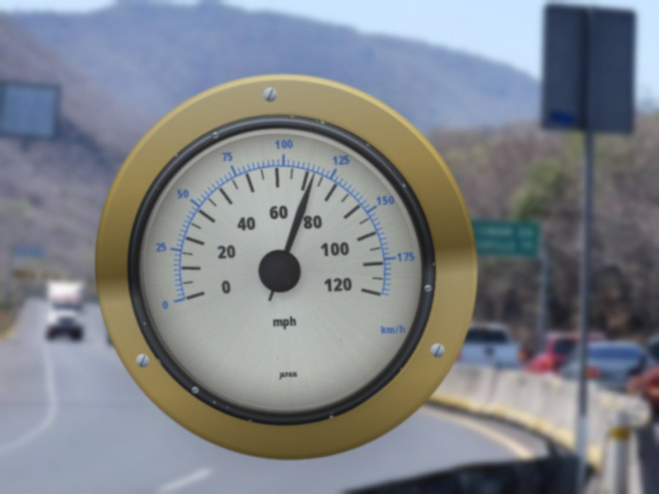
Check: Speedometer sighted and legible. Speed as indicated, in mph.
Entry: 72.5 mph
